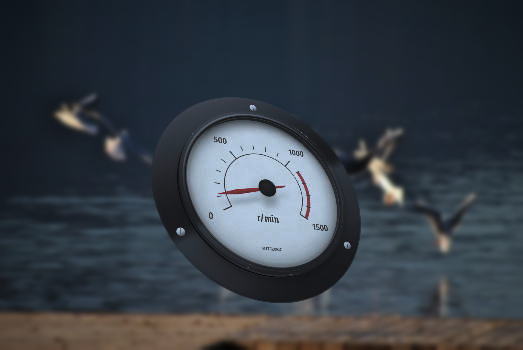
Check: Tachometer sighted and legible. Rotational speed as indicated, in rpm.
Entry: 100 rpm
